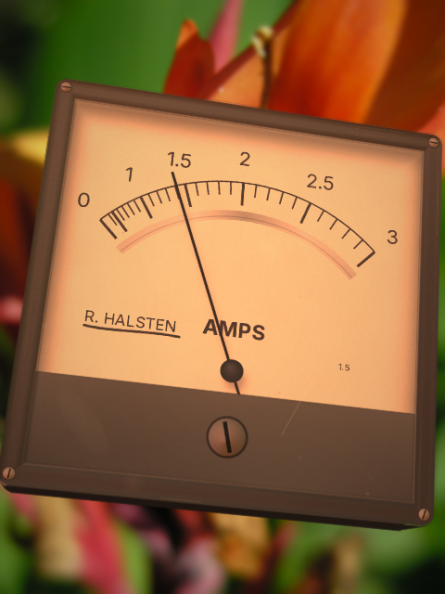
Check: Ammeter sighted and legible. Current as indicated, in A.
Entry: 1.4 A
